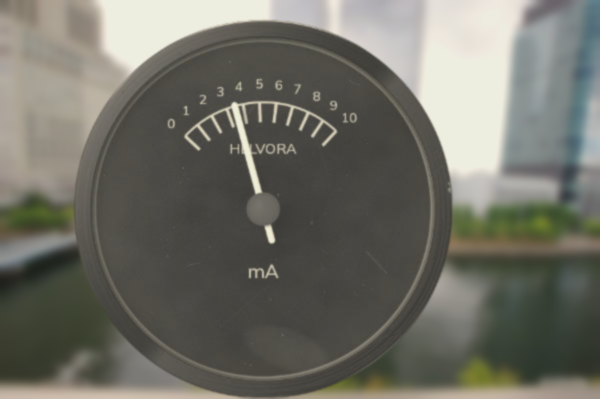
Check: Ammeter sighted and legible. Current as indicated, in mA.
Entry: 3.5 mA
